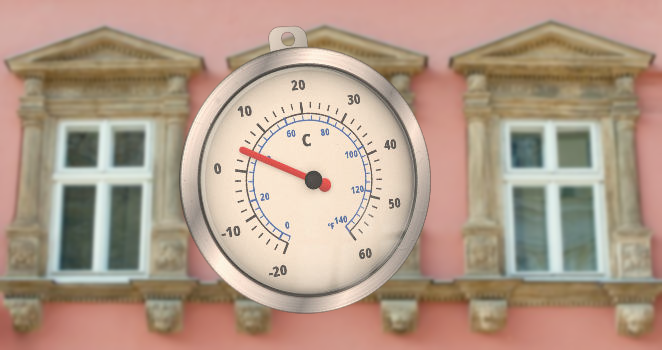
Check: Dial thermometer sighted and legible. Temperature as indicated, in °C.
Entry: 4 °C
